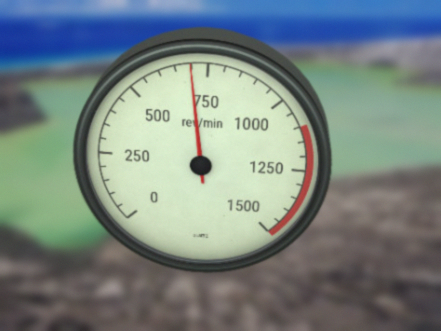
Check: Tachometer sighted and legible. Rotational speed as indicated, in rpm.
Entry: 700 rpm
